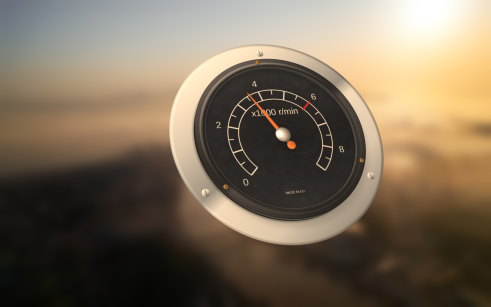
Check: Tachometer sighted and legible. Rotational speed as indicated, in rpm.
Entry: 3500 rpm
